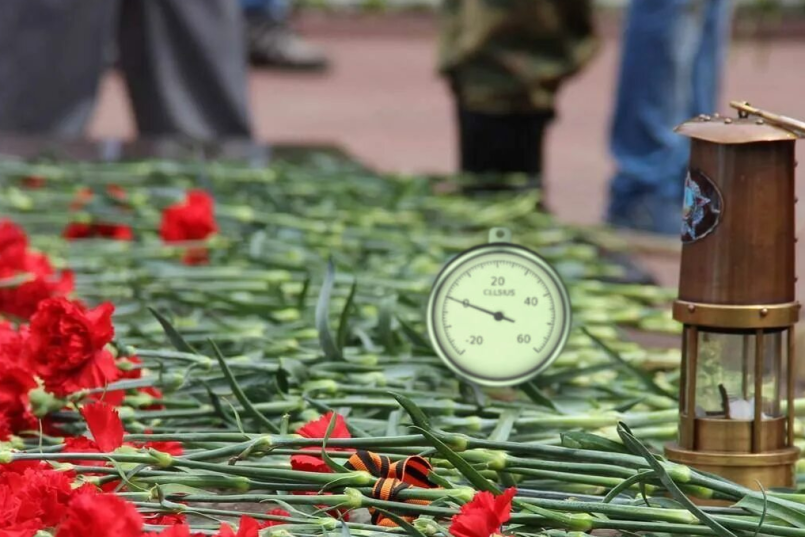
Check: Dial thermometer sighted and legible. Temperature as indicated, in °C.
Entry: 0 °C
